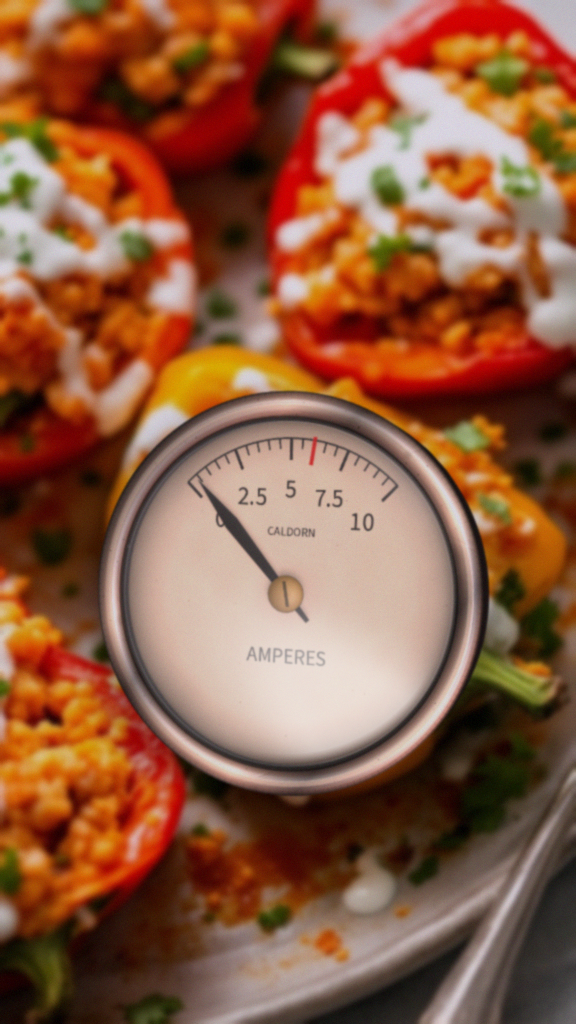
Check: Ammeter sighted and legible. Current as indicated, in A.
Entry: 0.5 A
